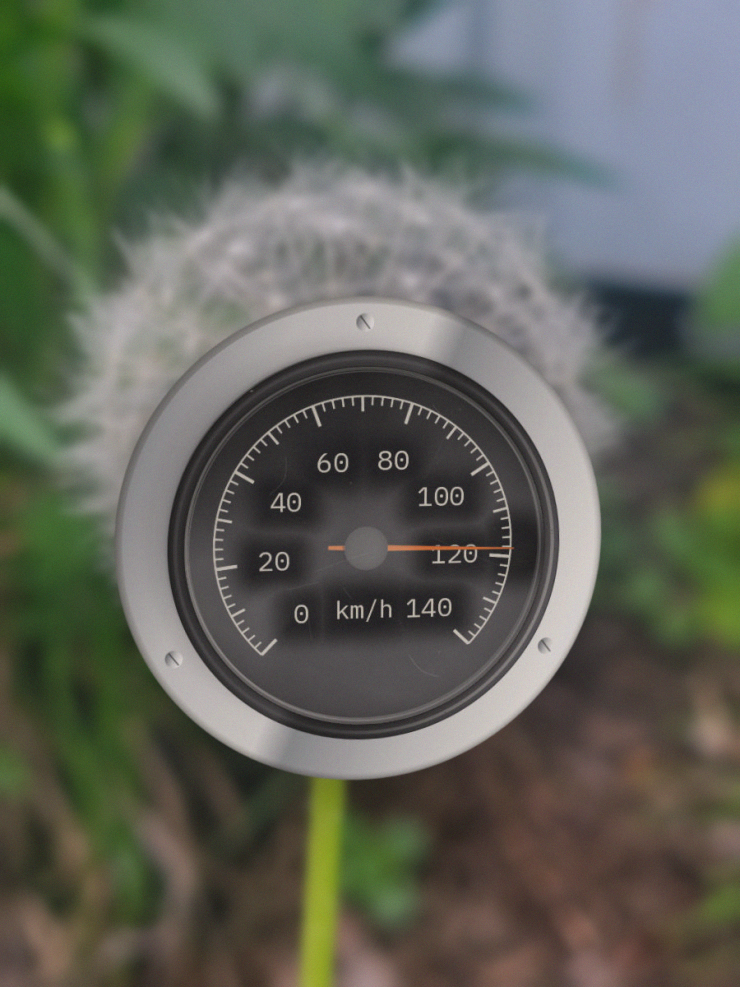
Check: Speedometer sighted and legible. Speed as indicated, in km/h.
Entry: 118 km/h
